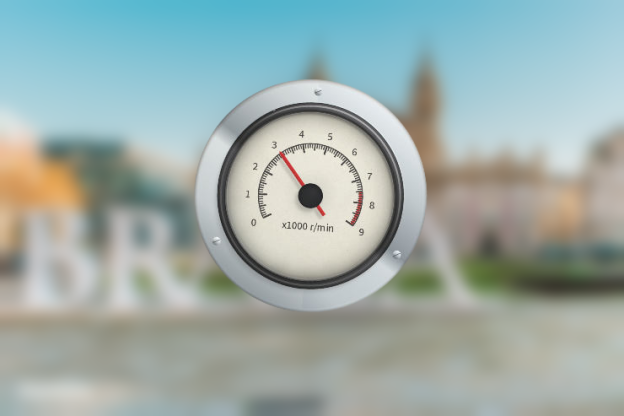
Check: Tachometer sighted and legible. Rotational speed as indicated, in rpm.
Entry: 3000 rpm
